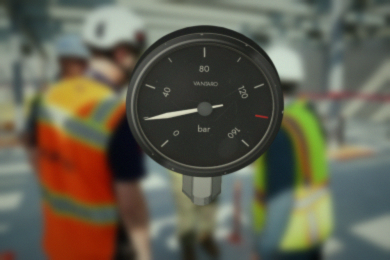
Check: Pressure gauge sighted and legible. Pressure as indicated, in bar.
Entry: 20 bar
